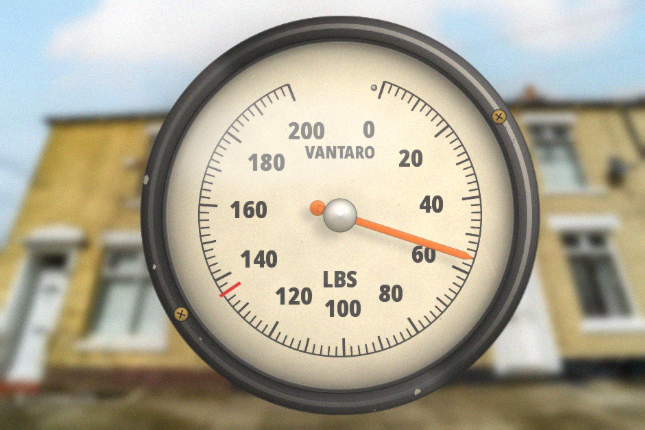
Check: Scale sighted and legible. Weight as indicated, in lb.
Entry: 56 lb
